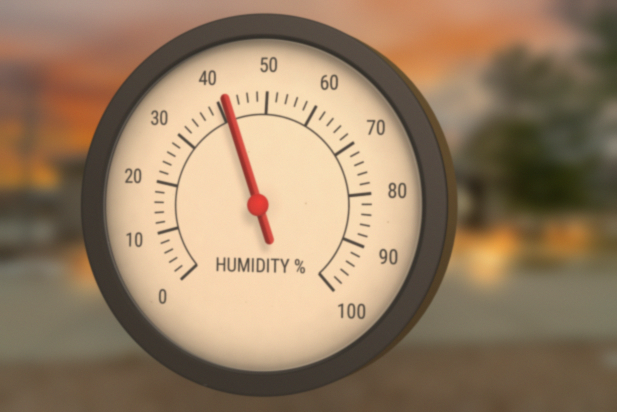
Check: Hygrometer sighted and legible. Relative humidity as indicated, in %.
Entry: 42 %
